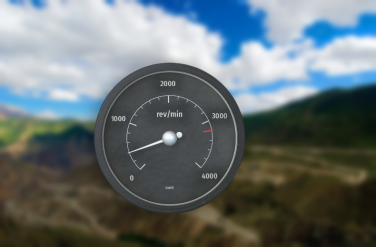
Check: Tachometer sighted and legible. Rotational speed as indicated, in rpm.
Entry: 400 rpm
